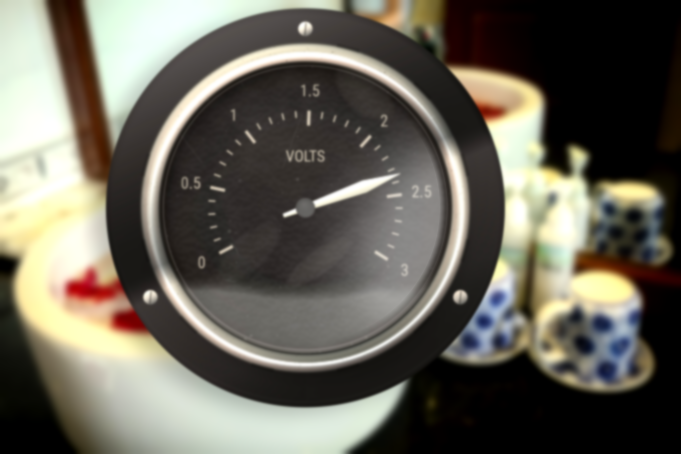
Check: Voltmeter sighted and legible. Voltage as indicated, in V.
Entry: 2.35 V
